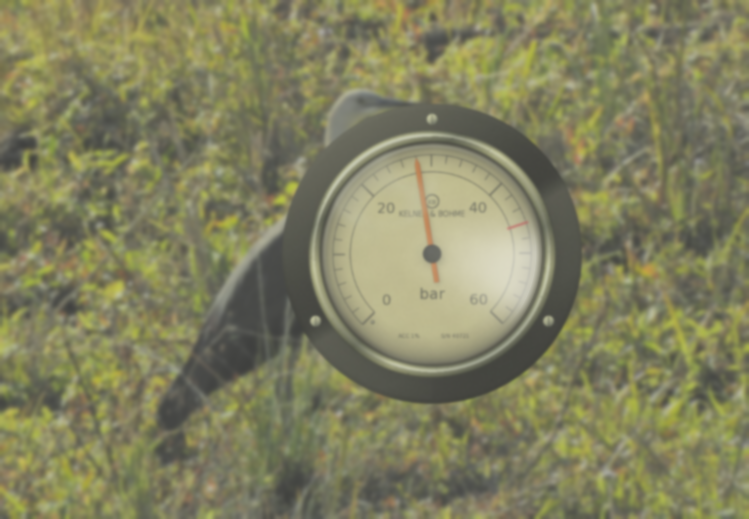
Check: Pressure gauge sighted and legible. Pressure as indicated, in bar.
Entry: 28 bar
